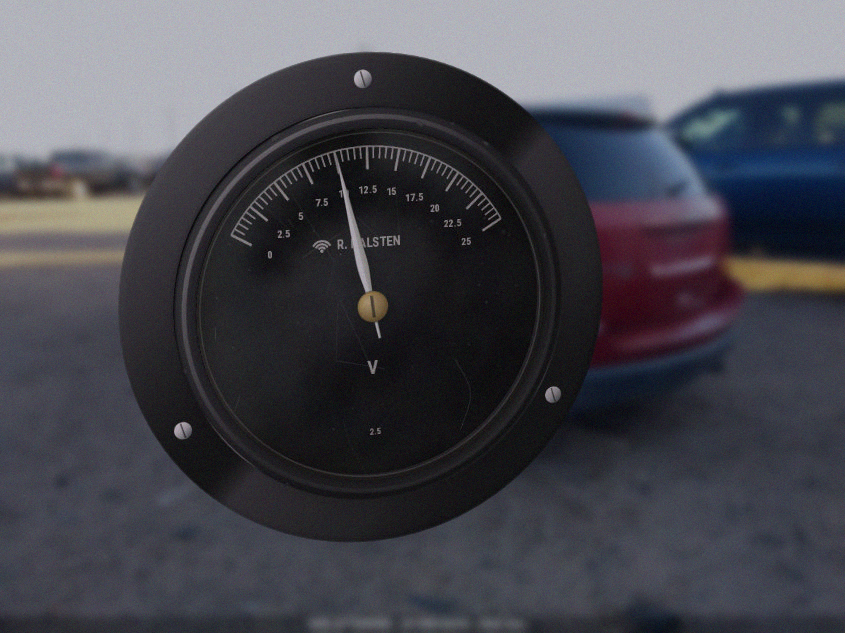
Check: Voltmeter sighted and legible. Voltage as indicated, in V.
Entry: 10 V
